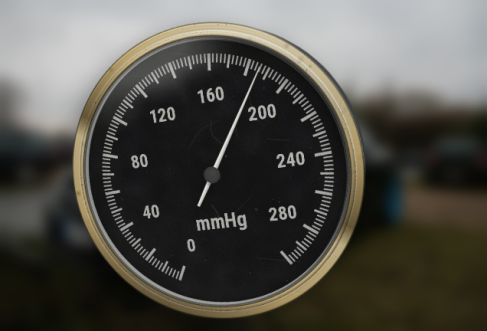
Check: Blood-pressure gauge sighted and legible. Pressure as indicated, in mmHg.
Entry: 186 mmHg
